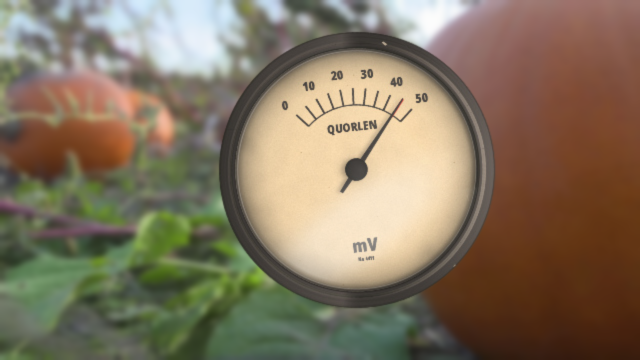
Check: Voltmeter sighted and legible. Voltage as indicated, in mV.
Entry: 45 mV
